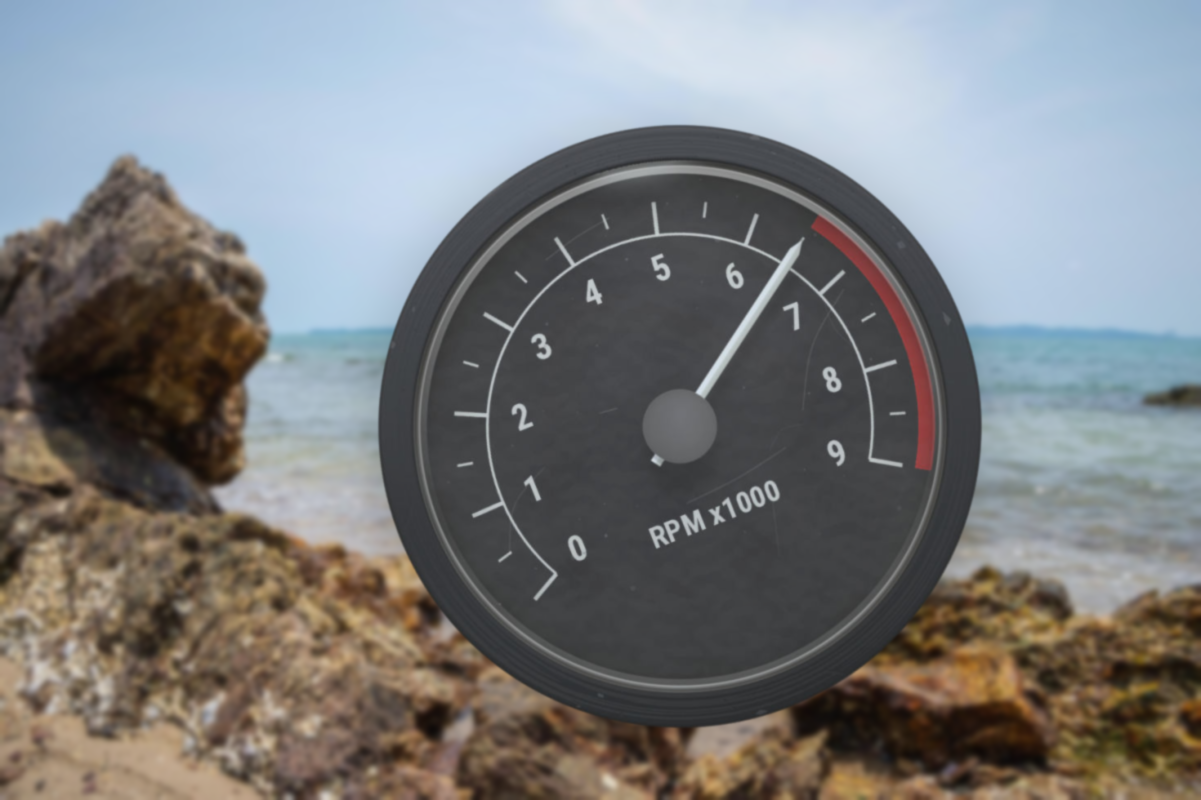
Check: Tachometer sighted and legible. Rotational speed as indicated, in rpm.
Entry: 6500 rpm
